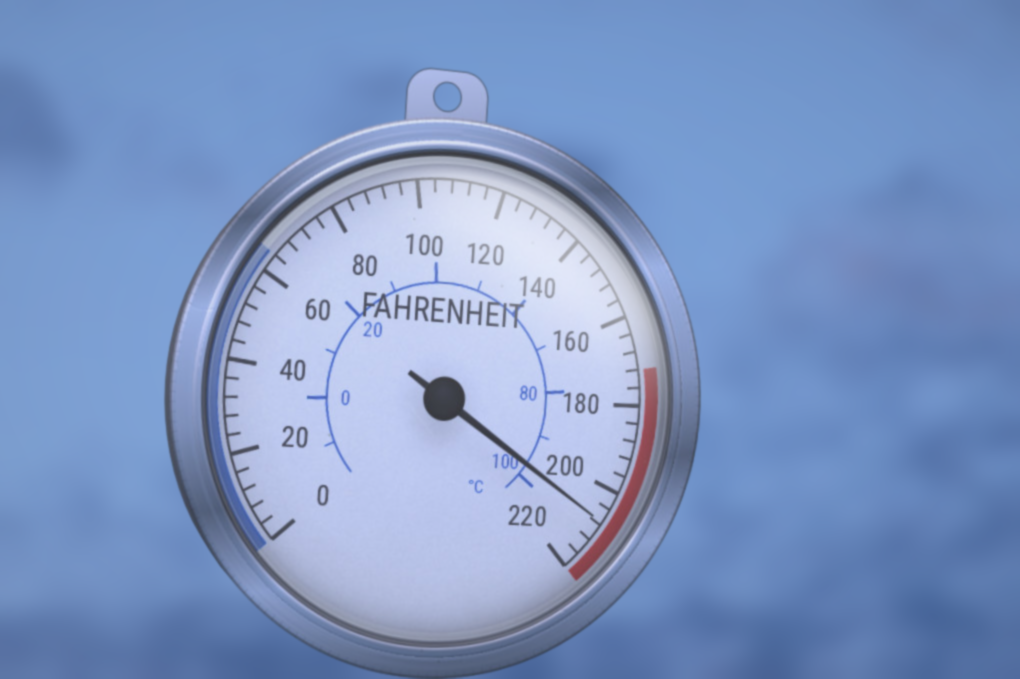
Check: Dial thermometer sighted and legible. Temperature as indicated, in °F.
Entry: 208 °F
